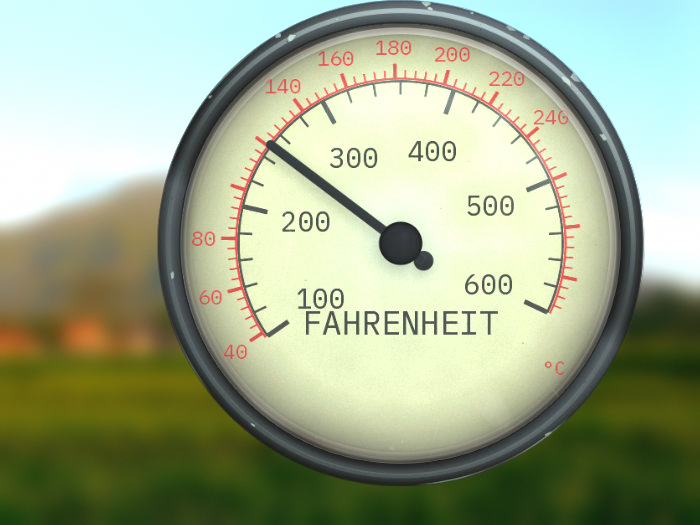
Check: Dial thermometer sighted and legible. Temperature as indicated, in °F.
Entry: 250 °F
